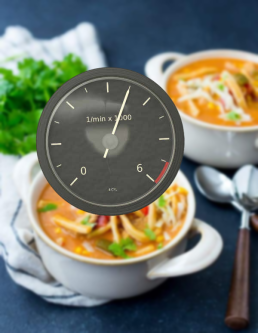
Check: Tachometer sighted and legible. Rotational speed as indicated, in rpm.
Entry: 3500 rpm
